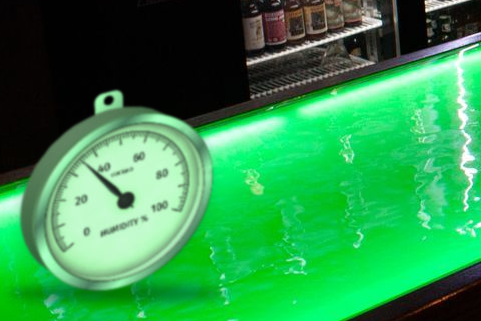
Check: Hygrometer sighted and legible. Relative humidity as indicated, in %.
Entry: 35 %
